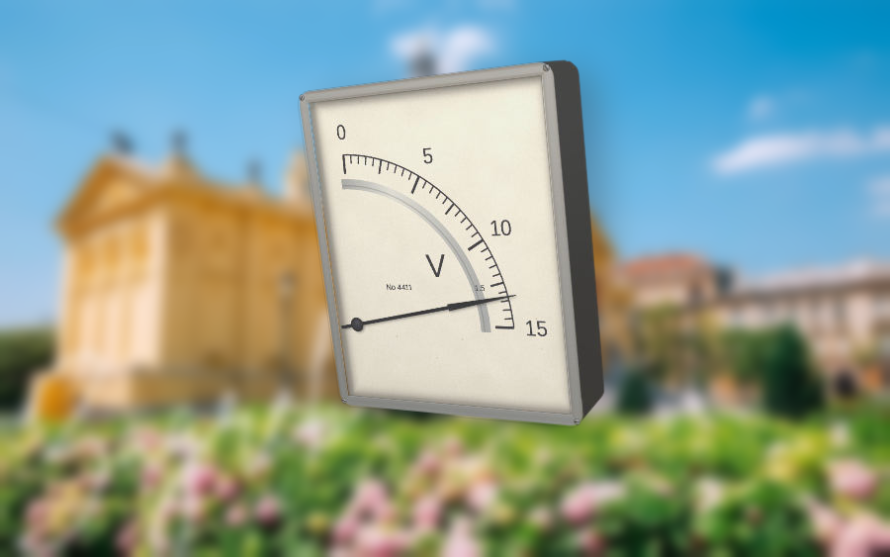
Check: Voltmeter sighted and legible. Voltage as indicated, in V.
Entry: 13.25 V
